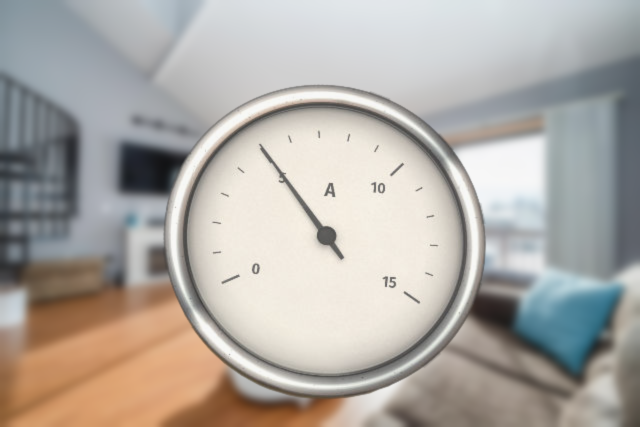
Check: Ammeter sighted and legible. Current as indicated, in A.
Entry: 5 A
